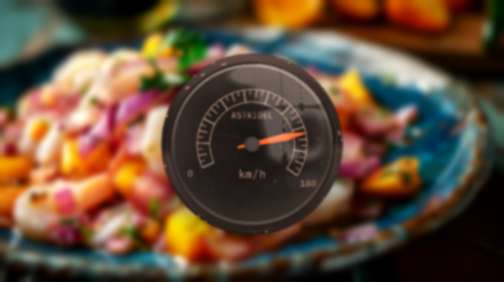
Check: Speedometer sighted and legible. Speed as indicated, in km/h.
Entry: 145 km/h
